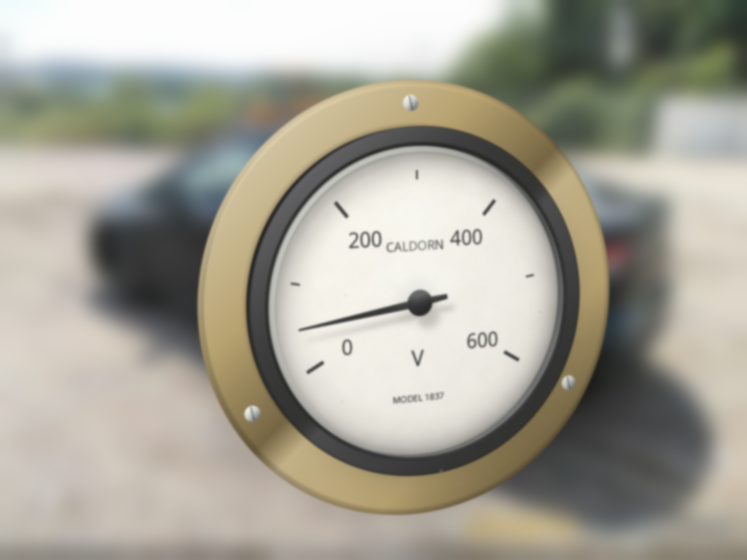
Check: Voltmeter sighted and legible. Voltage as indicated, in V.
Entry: 50 V
